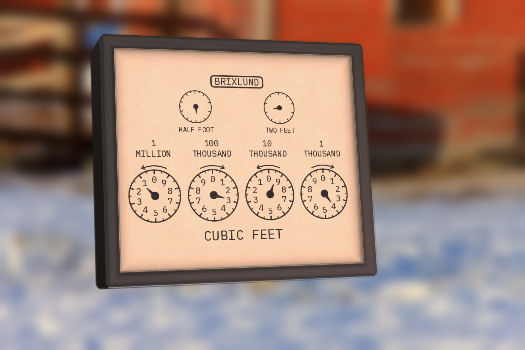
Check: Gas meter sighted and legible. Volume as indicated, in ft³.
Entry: 129400 ft³
